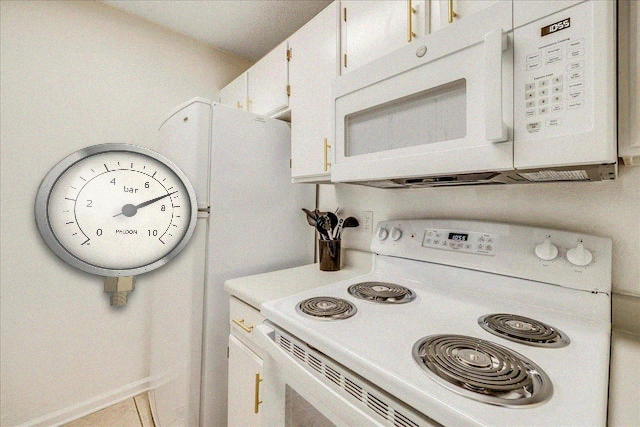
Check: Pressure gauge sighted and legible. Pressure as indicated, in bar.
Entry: 7.25 bar
